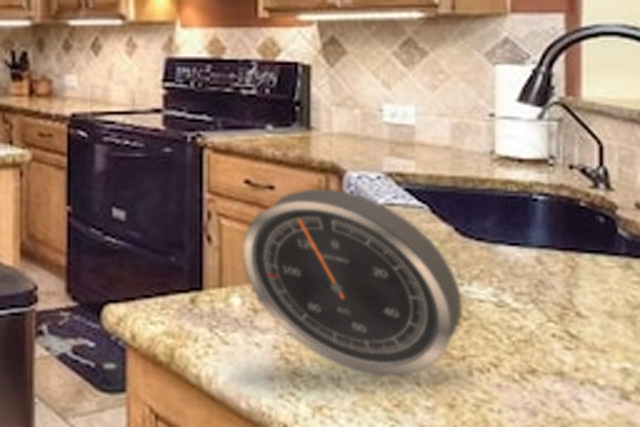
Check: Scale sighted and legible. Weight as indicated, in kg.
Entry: 125 kg
